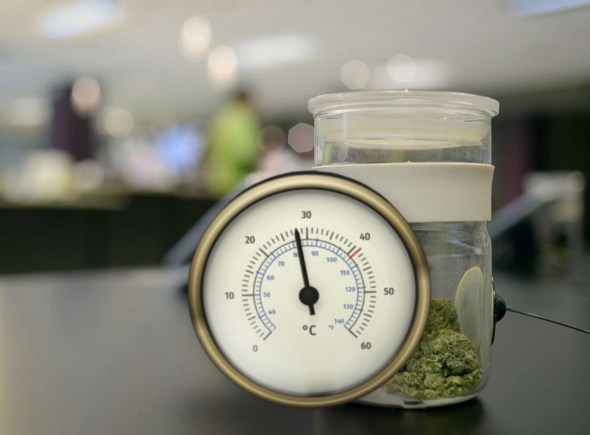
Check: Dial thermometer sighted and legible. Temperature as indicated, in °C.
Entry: 28 °C
